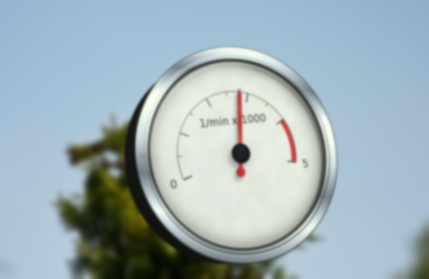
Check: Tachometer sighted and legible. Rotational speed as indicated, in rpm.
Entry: 2750 rpm
